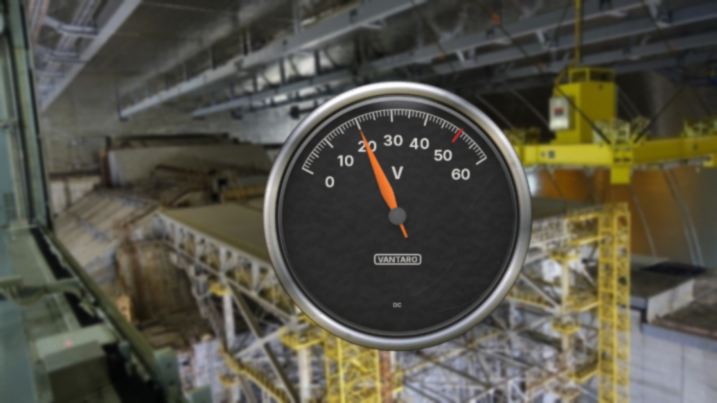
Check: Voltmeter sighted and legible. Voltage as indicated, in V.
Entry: 20 V
